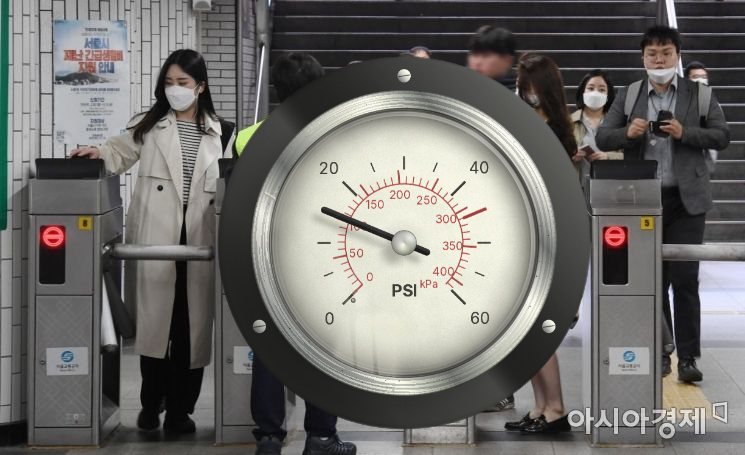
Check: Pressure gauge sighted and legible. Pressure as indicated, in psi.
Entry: 15 psi
